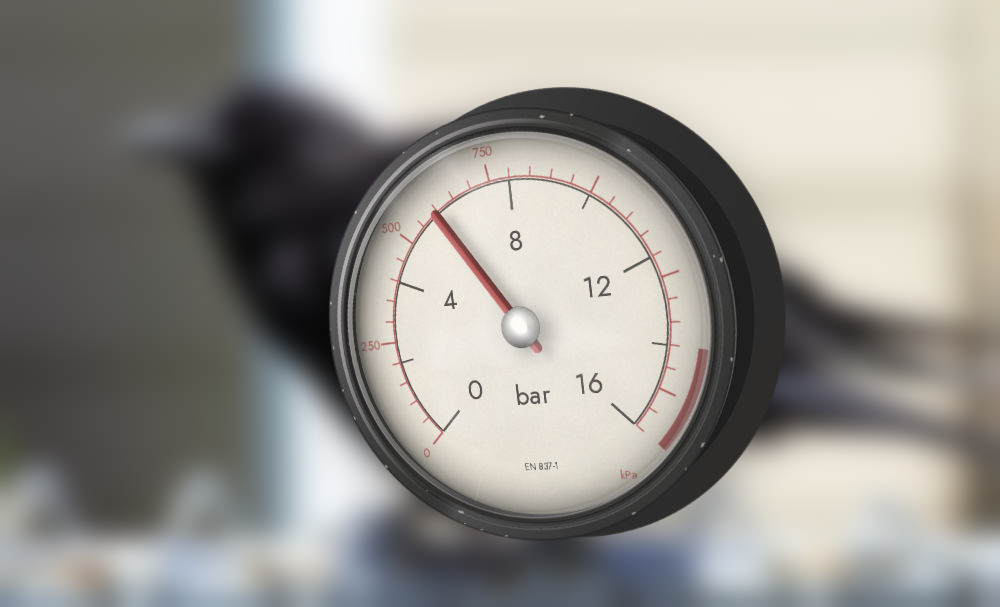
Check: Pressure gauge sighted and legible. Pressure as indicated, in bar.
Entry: 6 bar
